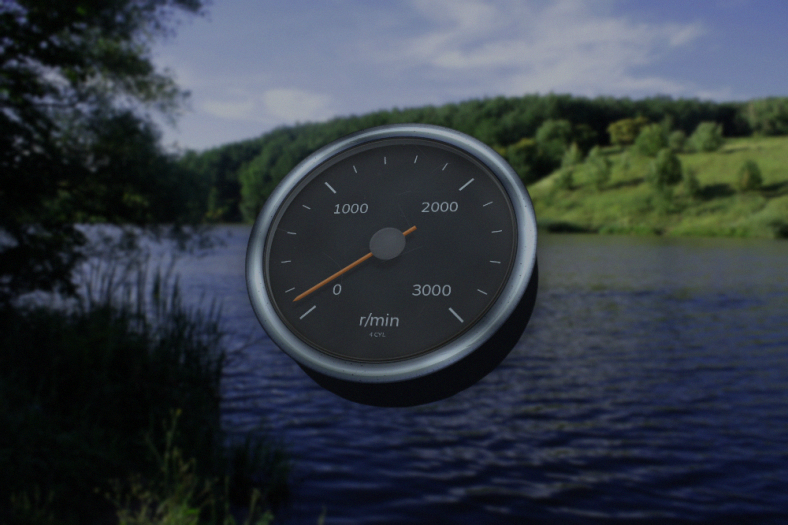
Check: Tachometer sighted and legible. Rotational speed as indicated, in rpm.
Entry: 100 rpm
